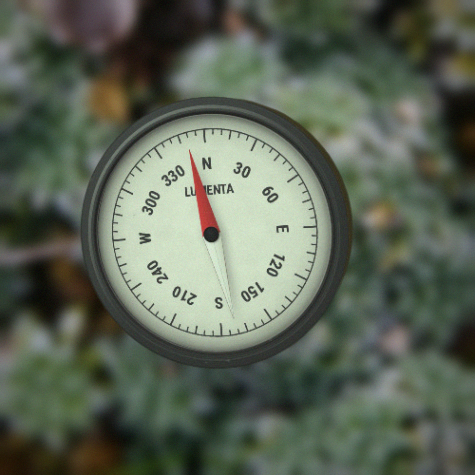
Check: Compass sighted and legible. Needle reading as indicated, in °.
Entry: 350 °
